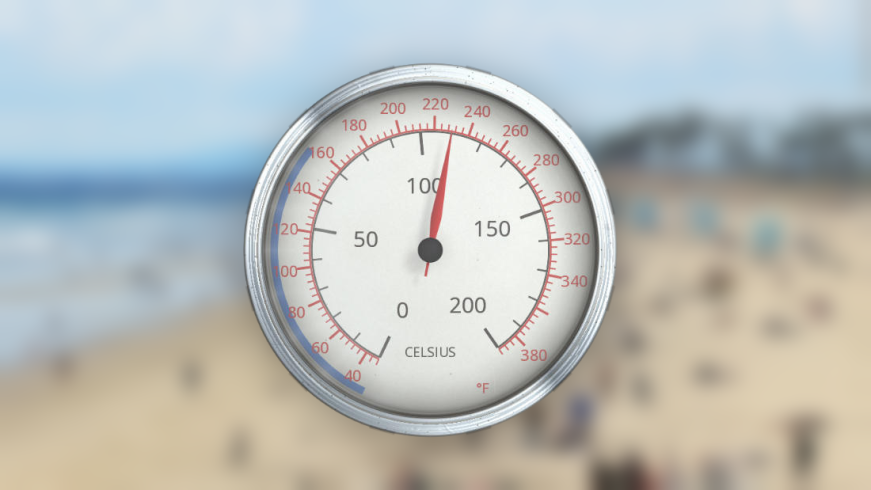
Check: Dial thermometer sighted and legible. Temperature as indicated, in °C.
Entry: 110 °C
